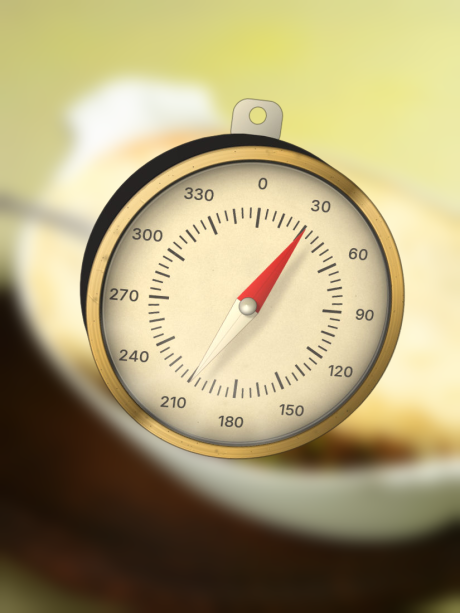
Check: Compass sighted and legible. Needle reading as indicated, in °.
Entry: 30 °
